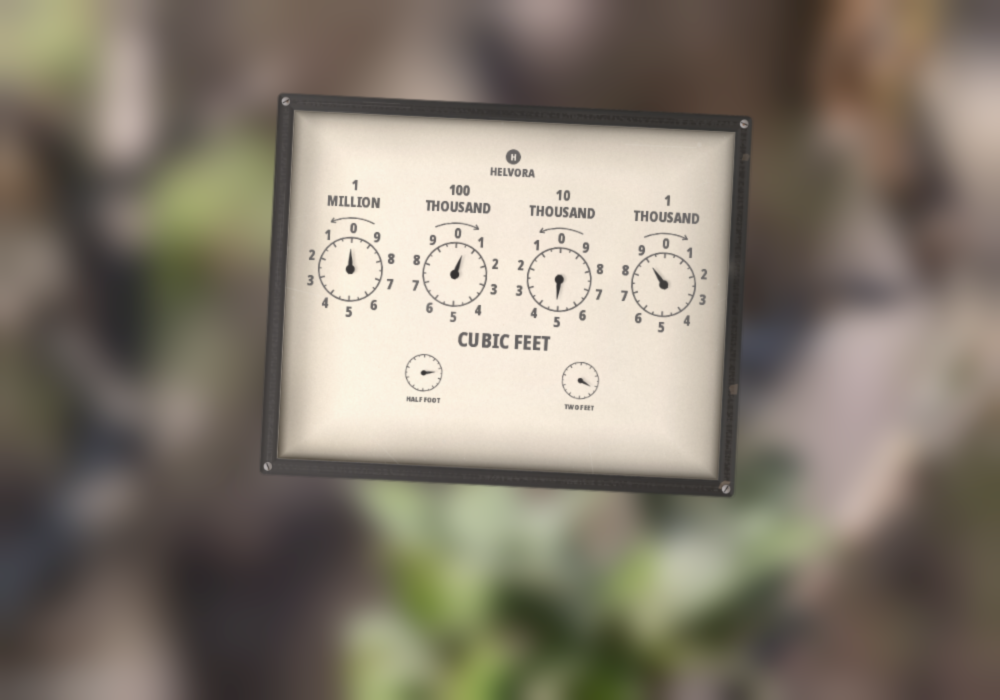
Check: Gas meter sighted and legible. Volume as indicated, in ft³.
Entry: 4900 ft³
